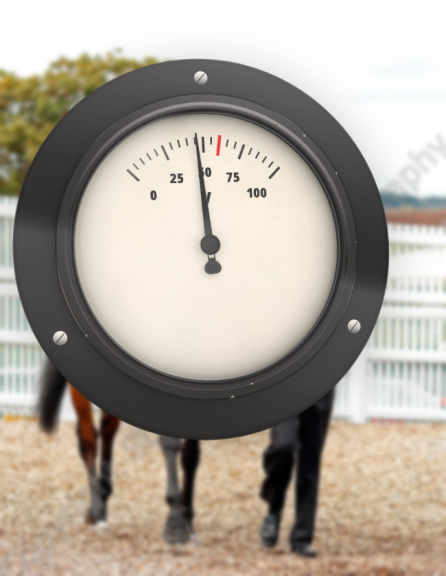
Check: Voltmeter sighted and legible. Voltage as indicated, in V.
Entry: 45 V
